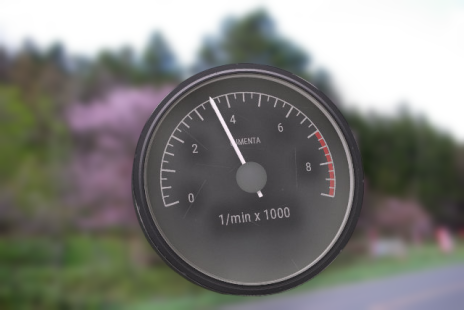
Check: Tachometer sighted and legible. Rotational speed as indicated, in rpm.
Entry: 3500 rpm
